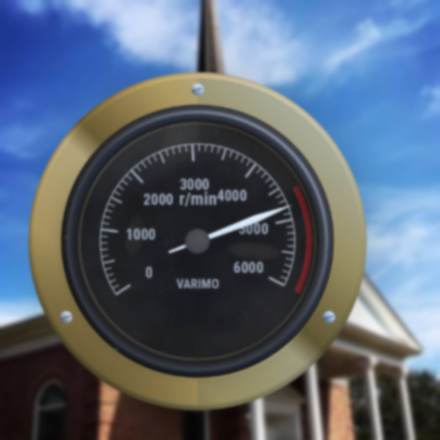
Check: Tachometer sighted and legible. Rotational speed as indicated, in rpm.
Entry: 4800 rpm
